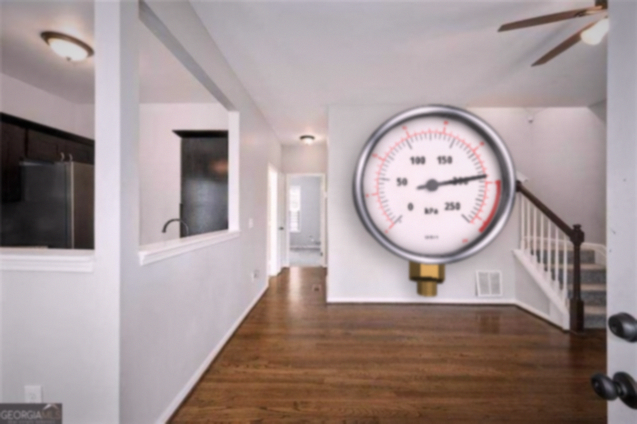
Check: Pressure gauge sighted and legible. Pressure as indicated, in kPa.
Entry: 200 kPa
